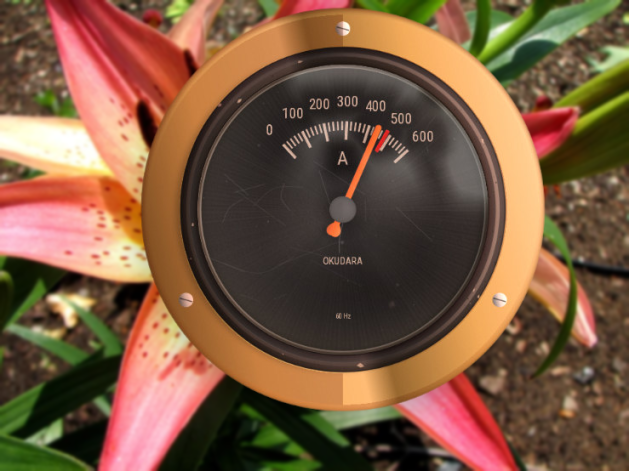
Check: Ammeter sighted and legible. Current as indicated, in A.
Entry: 440 A
